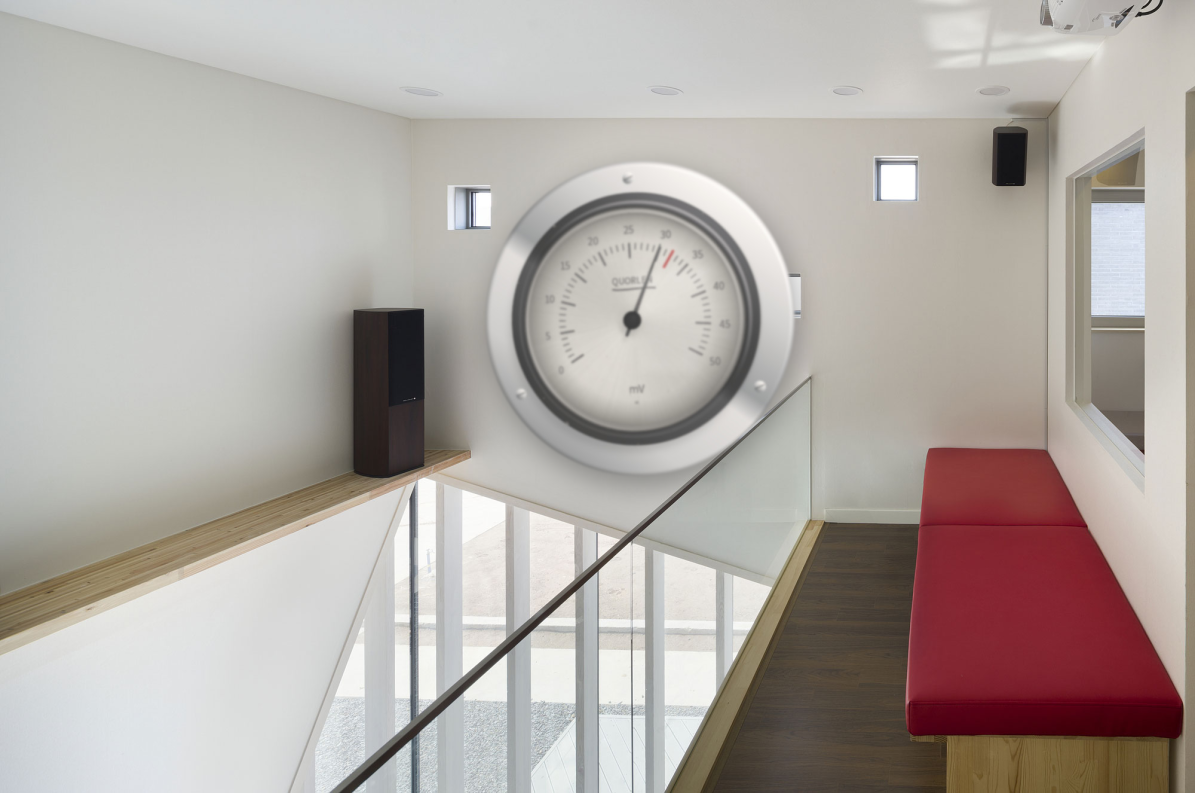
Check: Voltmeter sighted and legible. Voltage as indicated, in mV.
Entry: 30 mV
